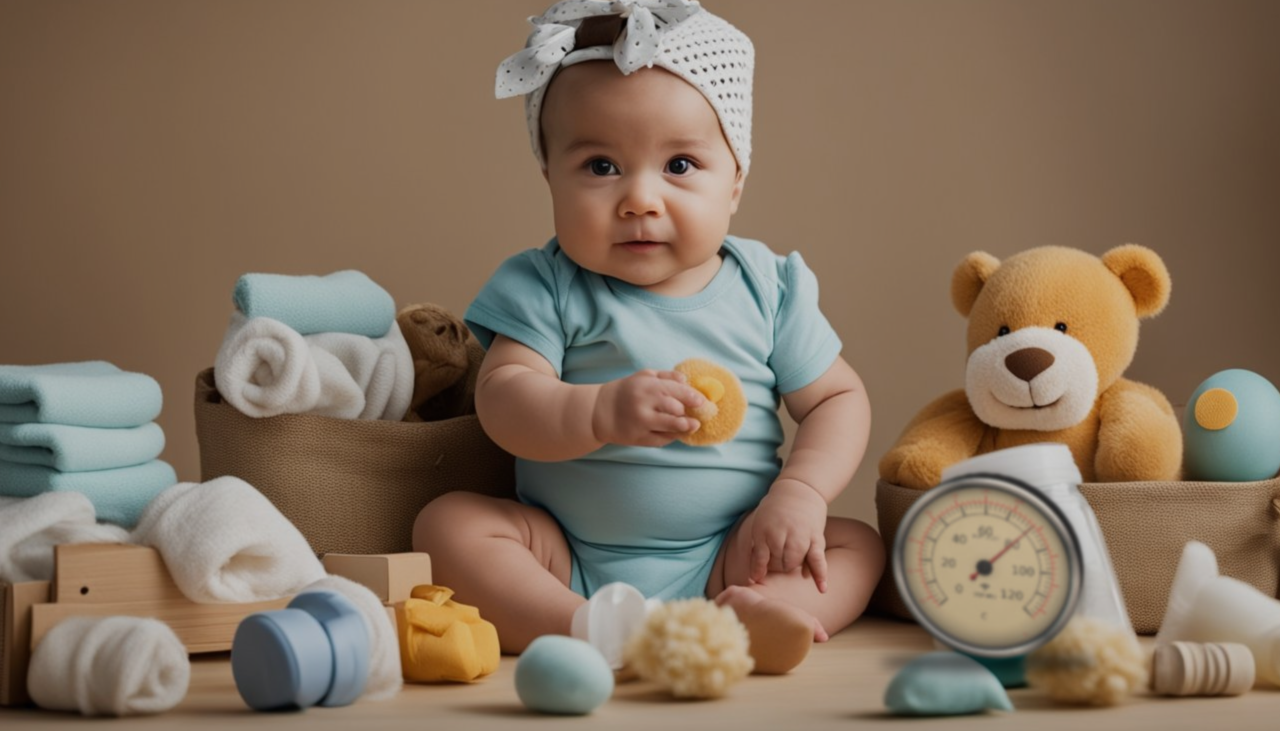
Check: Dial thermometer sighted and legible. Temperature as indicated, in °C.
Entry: 80 °C
